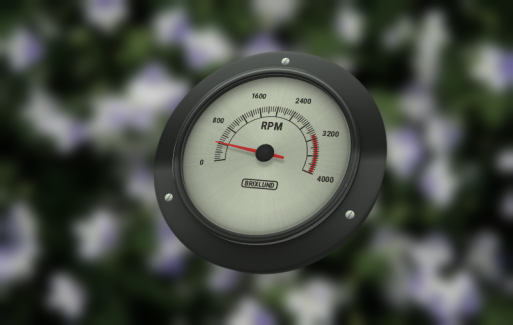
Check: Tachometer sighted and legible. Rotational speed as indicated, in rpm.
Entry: 400 rpm
